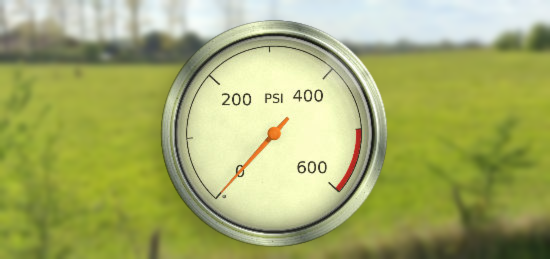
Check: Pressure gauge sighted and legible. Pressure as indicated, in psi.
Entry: 0 psi
